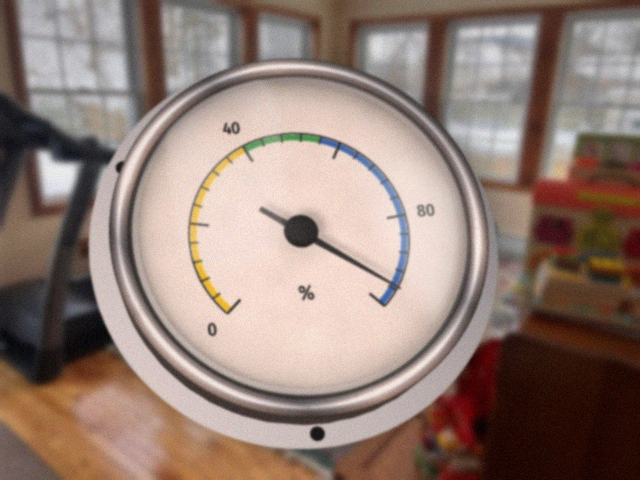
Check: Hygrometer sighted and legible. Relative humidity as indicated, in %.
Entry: 96 %
